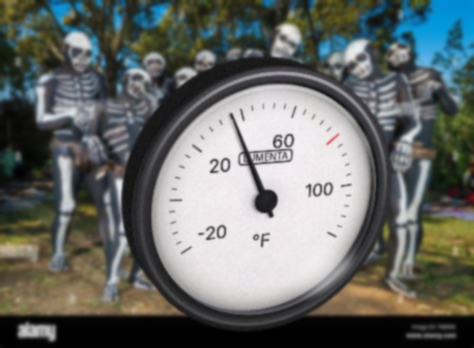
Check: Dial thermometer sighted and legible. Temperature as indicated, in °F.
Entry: 36 °F
